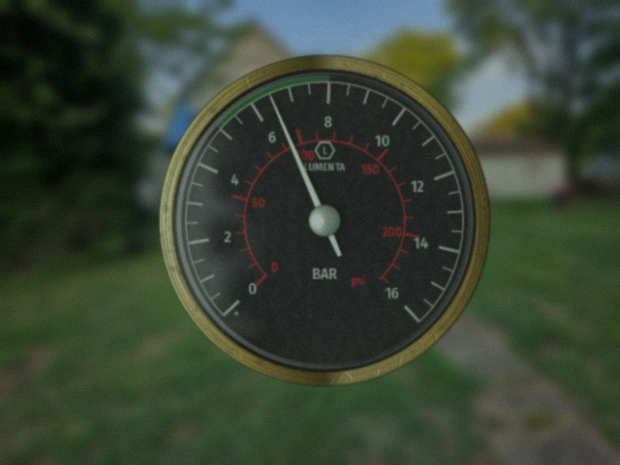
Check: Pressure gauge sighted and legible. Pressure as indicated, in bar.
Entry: 6.5 bar
